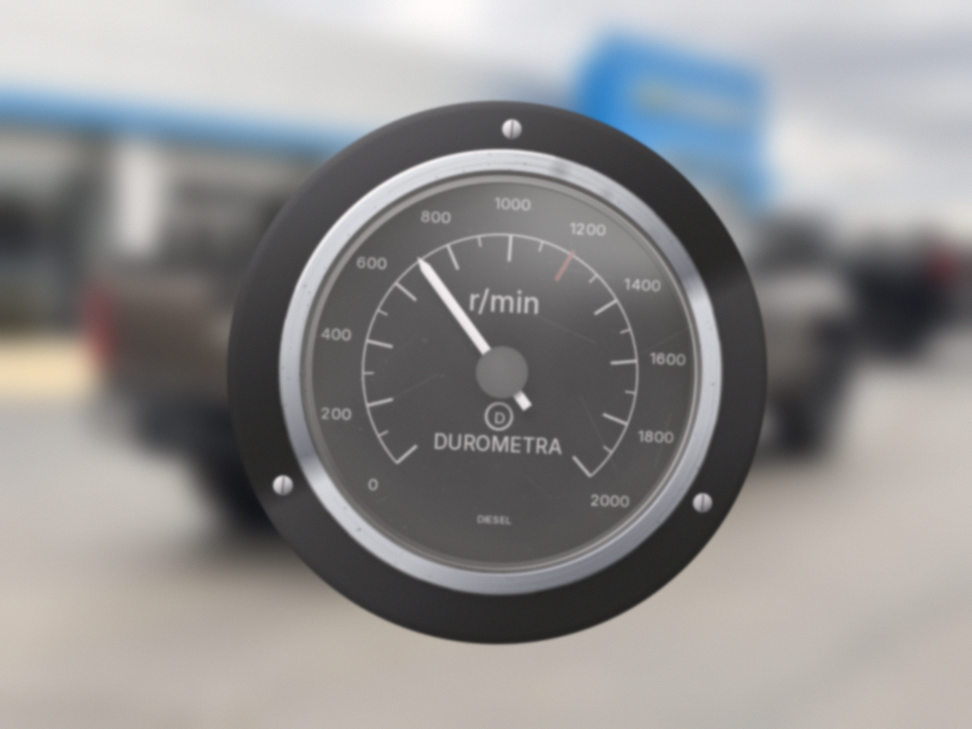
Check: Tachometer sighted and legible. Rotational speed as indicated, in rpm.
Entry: 700 rpm
